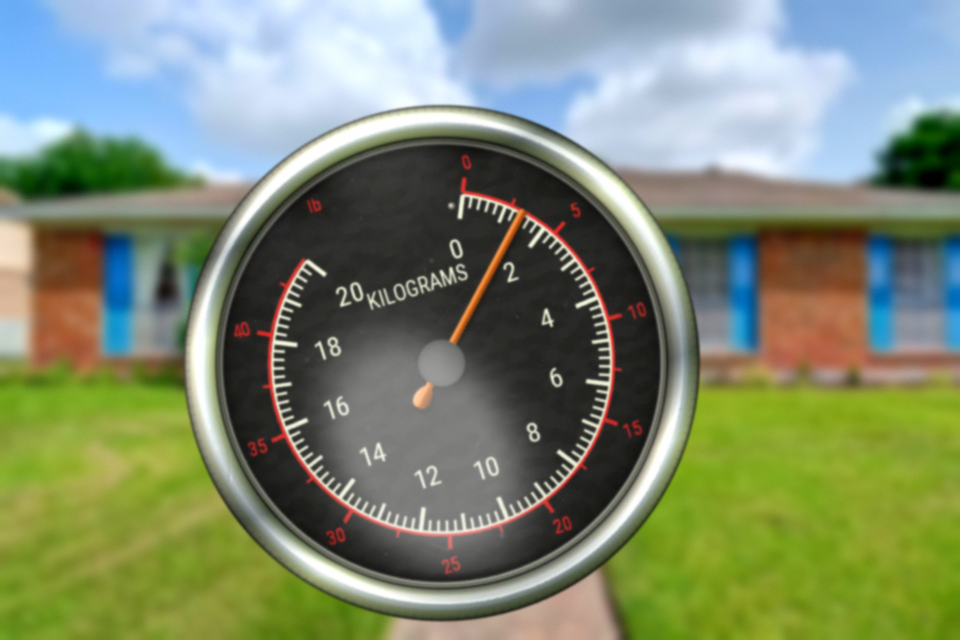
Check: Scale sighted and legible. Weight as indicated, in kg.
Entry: 1.4 kg
